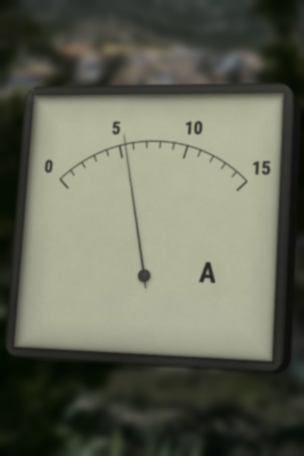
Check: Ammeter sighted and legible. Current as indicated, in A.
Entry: 5.5 A
